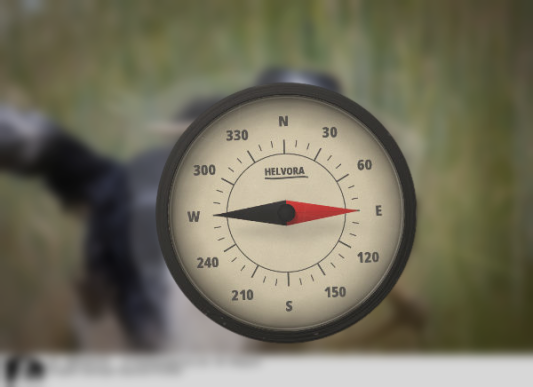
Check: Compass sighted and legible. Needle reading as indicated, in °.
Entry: 90 °
